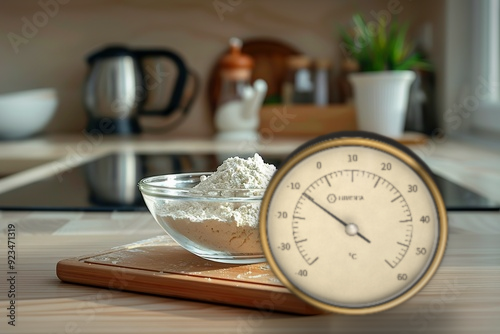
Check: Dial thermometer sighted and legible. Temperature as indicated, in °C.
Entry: -10 °C
